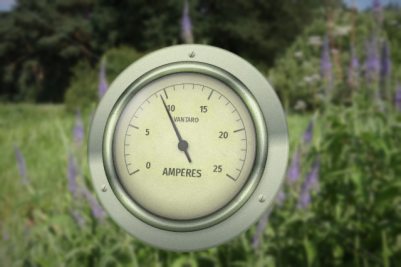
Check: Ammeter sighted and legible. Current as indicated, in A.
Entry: 9.5 A
